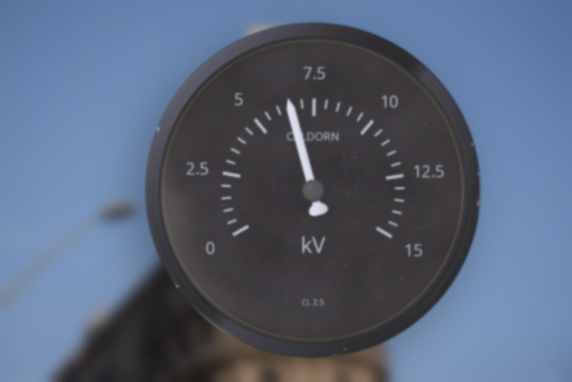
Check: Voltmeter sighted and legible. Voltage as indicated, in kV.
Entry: 6.5 kV
